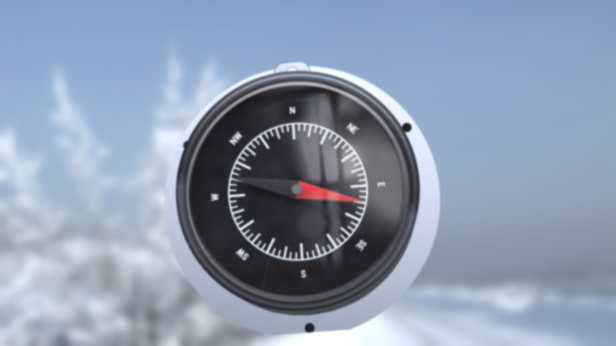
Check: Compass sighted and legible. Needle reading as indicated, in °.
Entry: 105 °
